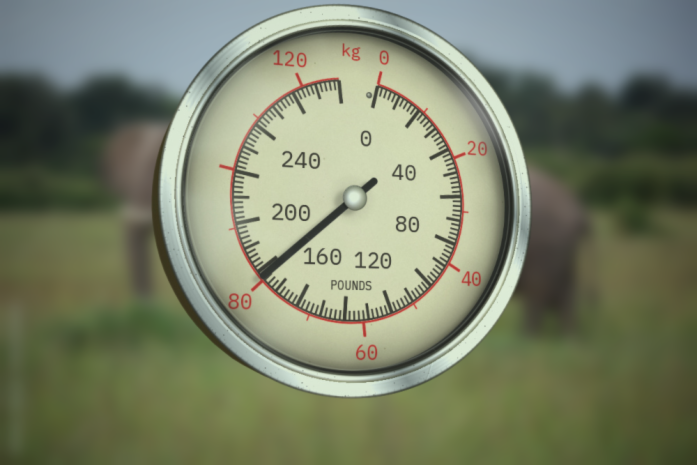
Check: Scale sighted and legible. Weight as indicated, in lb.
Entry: 178 lb
